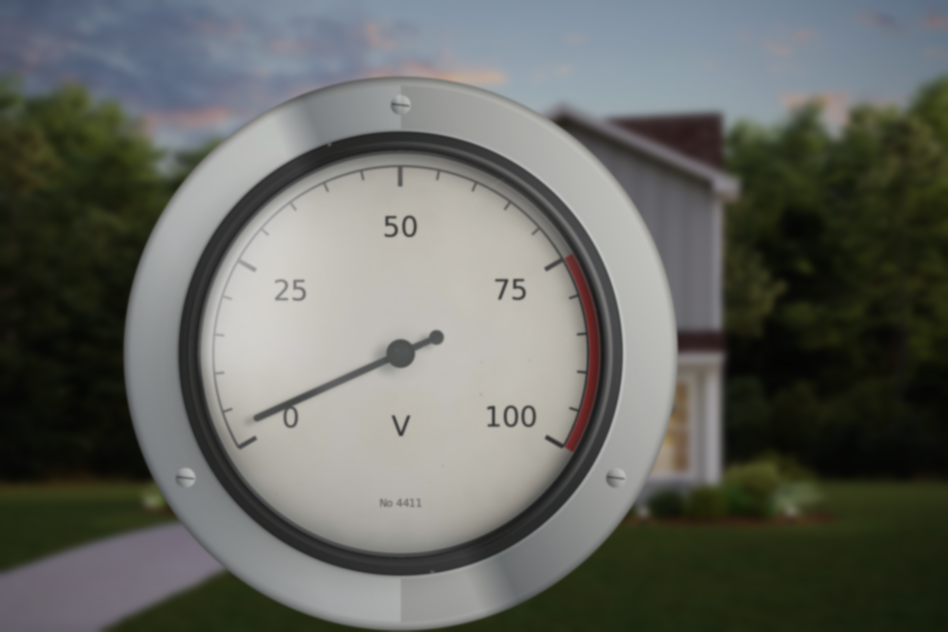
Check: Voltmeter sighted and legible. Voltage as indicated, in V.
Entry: 2.5 V
